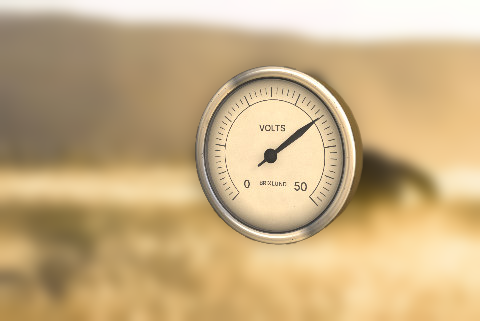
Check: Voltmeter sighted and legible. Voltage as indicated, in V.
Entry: 35 V
